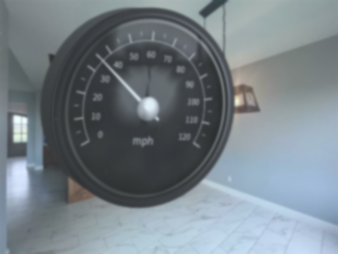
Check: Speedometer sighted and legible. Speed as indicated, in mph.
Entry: 35 mph
